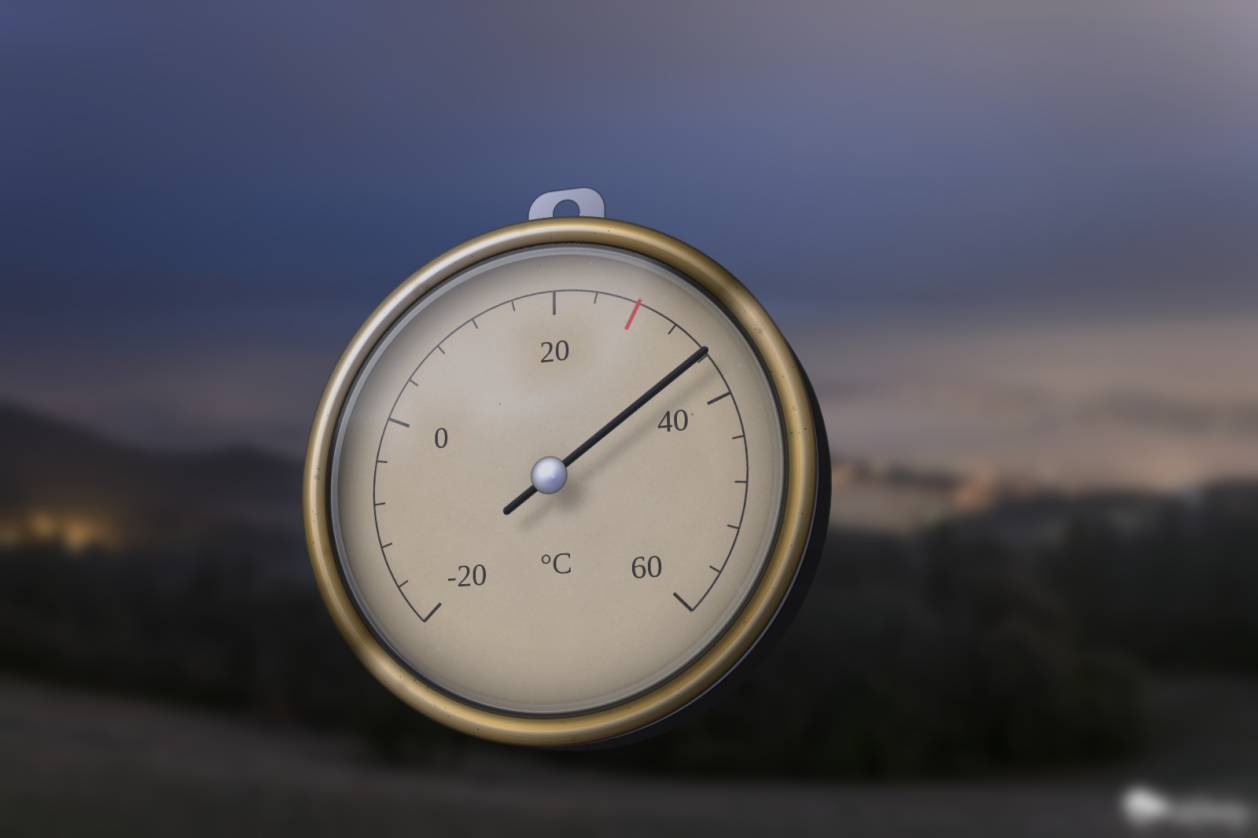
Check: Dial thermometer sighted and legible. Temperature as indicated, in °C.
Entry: 36 °C
